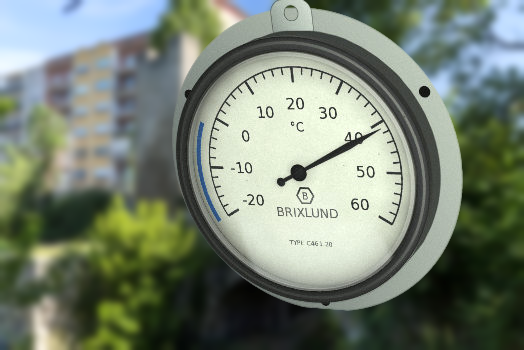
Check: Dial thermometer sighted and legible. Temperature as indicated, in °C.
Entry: 41 °C
